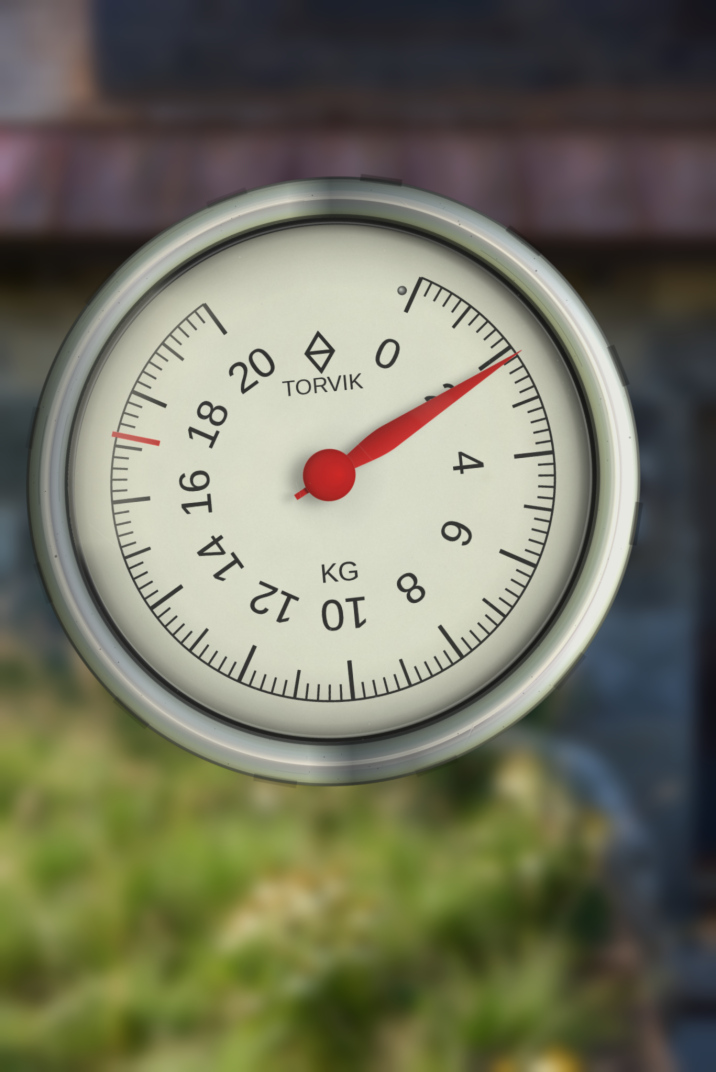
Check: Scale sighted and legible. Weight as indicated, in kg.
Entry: 2.2 kg
